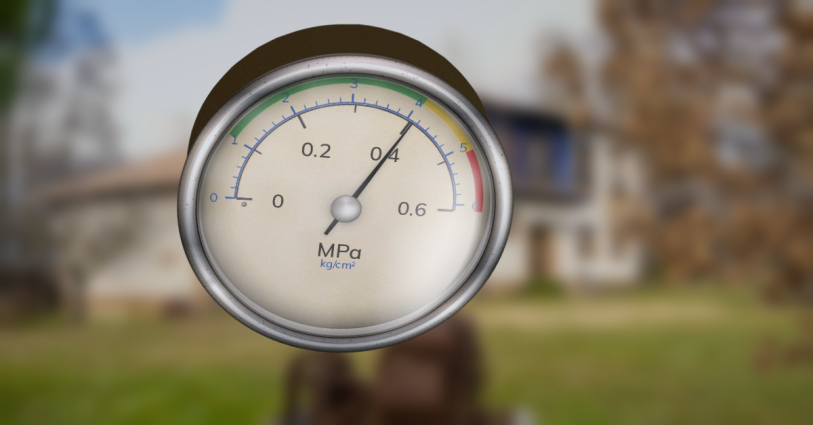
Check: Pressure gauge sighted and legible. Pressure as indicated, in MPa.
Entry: 0.4 MPa
